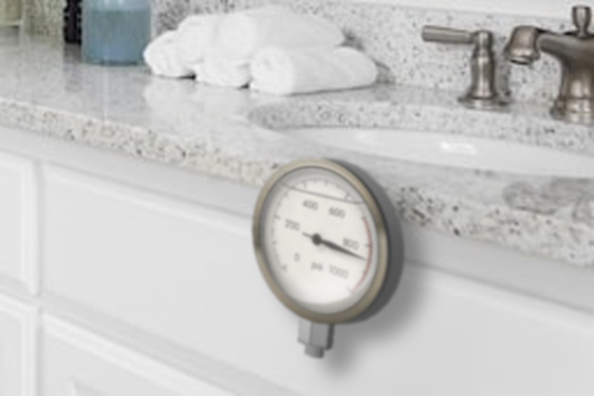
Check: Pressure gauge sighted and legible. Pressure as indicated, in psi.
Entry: 850 psi
